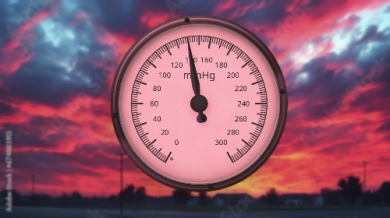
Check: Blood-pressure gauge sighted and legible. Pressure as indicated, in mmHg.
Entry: 140 mmHg
